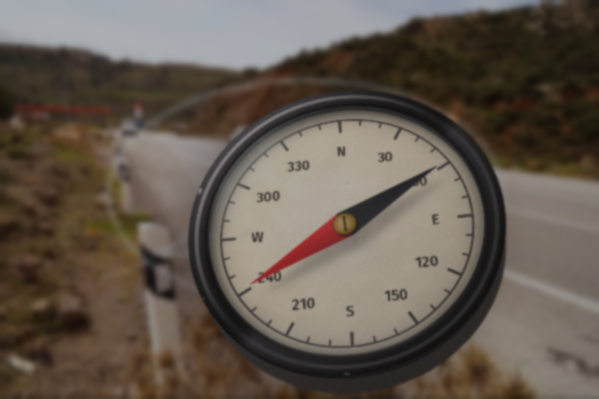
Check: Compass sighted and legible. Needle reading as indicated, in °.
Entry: 240 °
